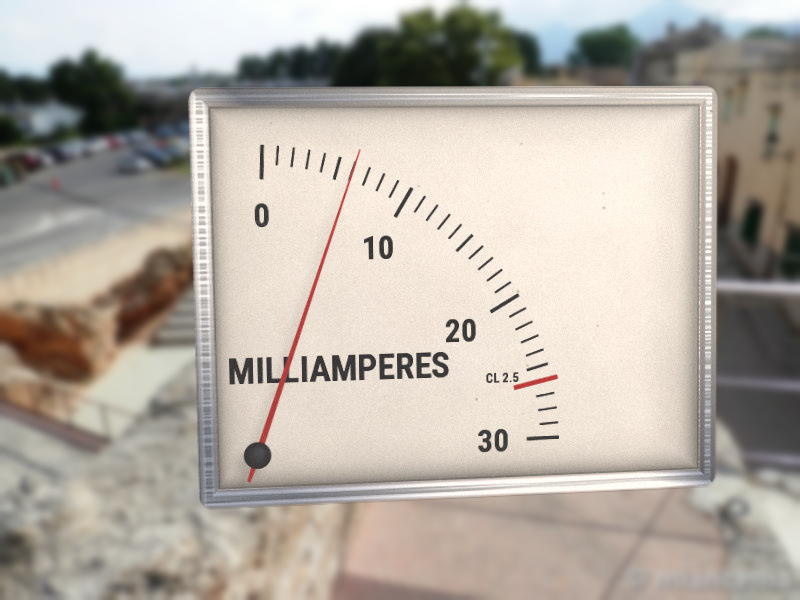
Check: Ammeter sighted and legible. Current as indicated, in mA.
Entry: 6 mA
